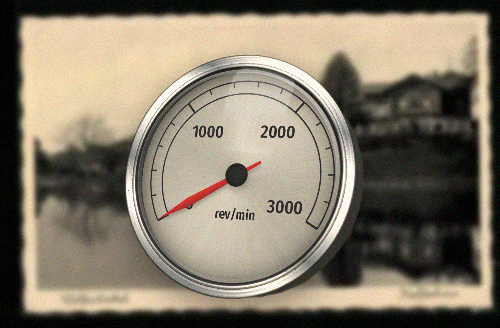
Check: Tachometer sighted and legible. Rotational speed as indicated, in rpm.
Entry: 0 rpm
